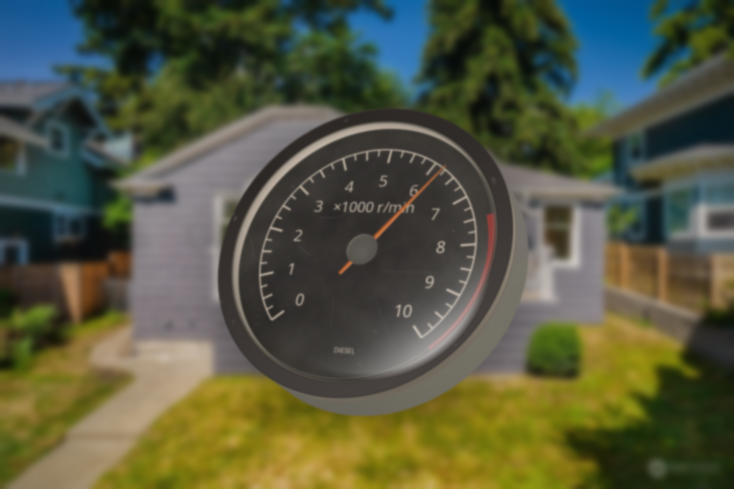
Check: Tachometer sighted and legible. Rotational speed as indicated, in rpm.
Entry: 6250 rpm
